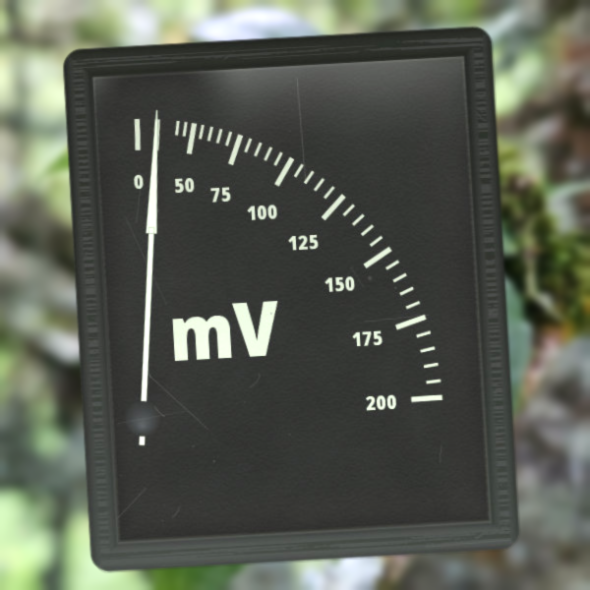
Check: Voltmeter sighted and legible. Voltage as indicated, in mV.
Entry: 25 mV
